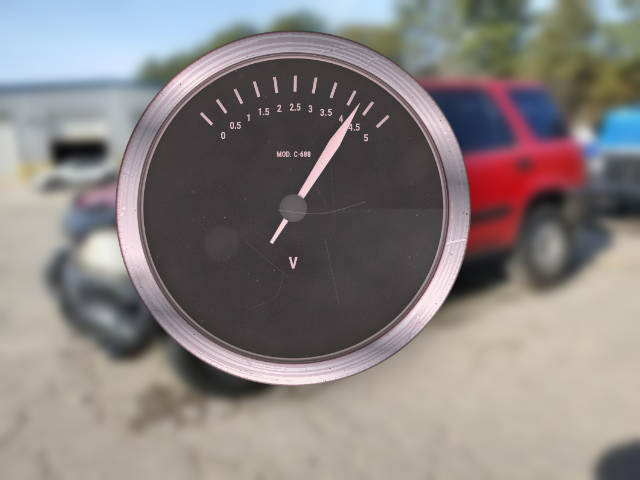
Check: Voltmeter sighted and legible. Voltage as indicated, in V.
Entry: 4.25 V
